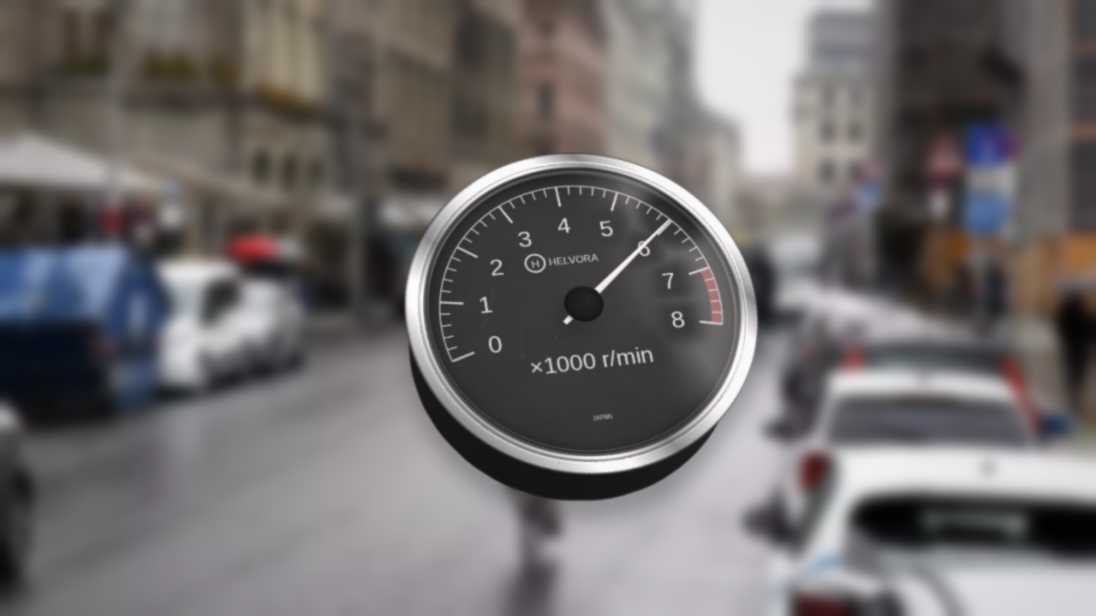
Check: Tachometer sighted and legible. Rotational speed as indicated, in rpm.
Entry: 6000 rpm
